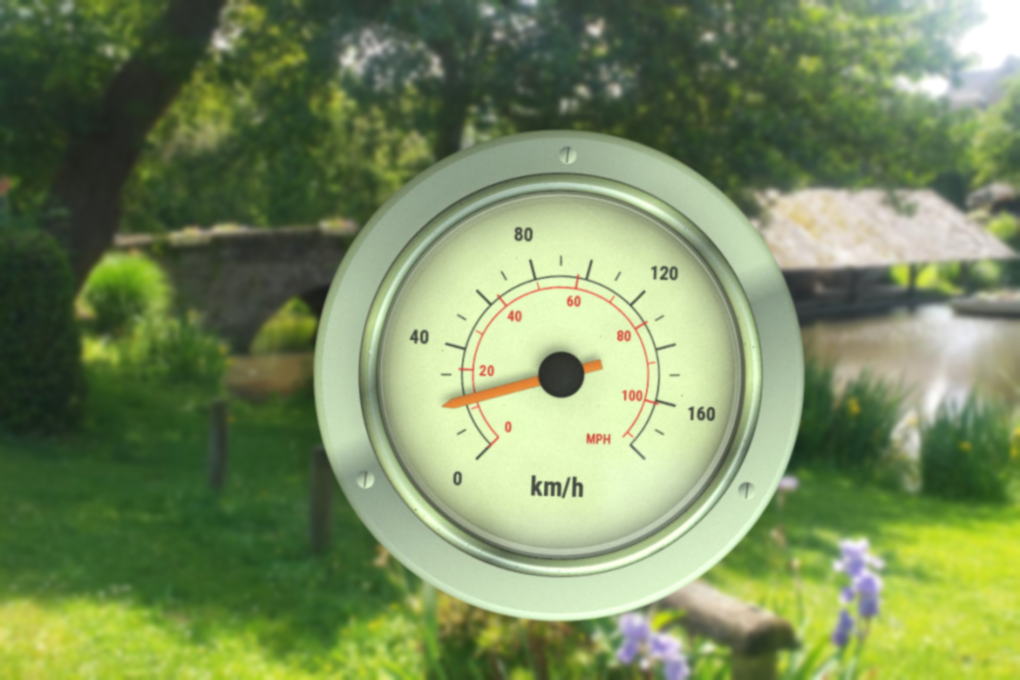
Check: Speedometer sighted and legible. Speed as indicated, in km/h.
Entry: 20 km/h
